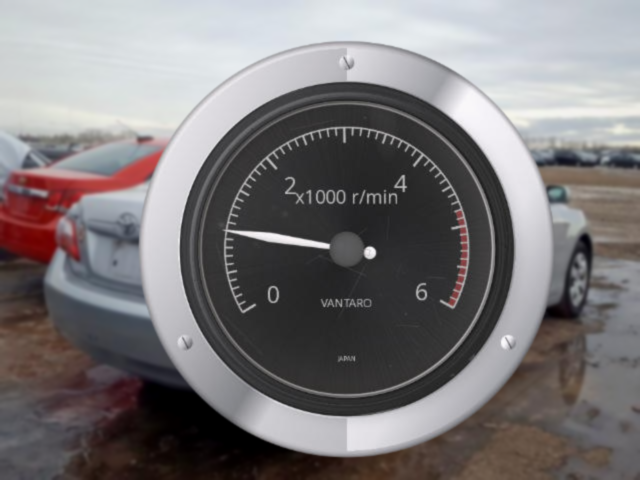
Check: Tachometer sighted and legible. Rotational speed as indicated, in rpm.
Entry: 1000 rpm
